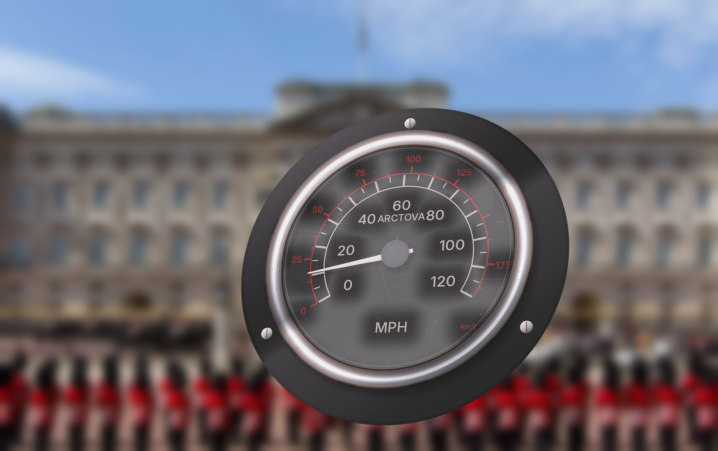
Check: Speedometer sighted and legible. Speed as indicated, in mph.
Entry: 10 mph
